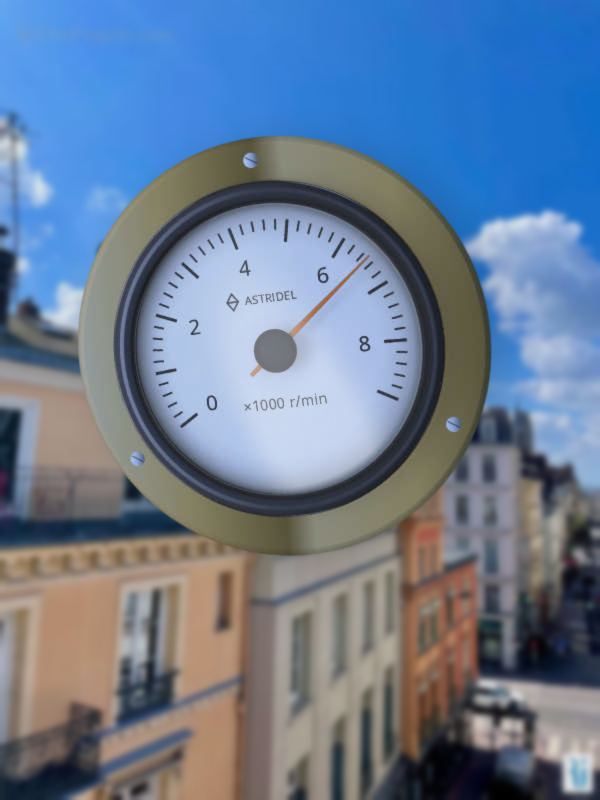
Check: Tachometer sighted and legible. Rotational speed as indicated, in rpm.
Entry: 6500 rpm
